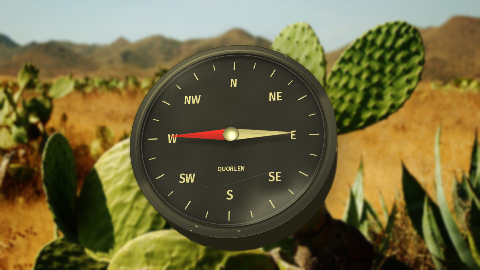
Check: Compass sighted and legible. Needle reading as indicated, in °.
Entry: 270 °
